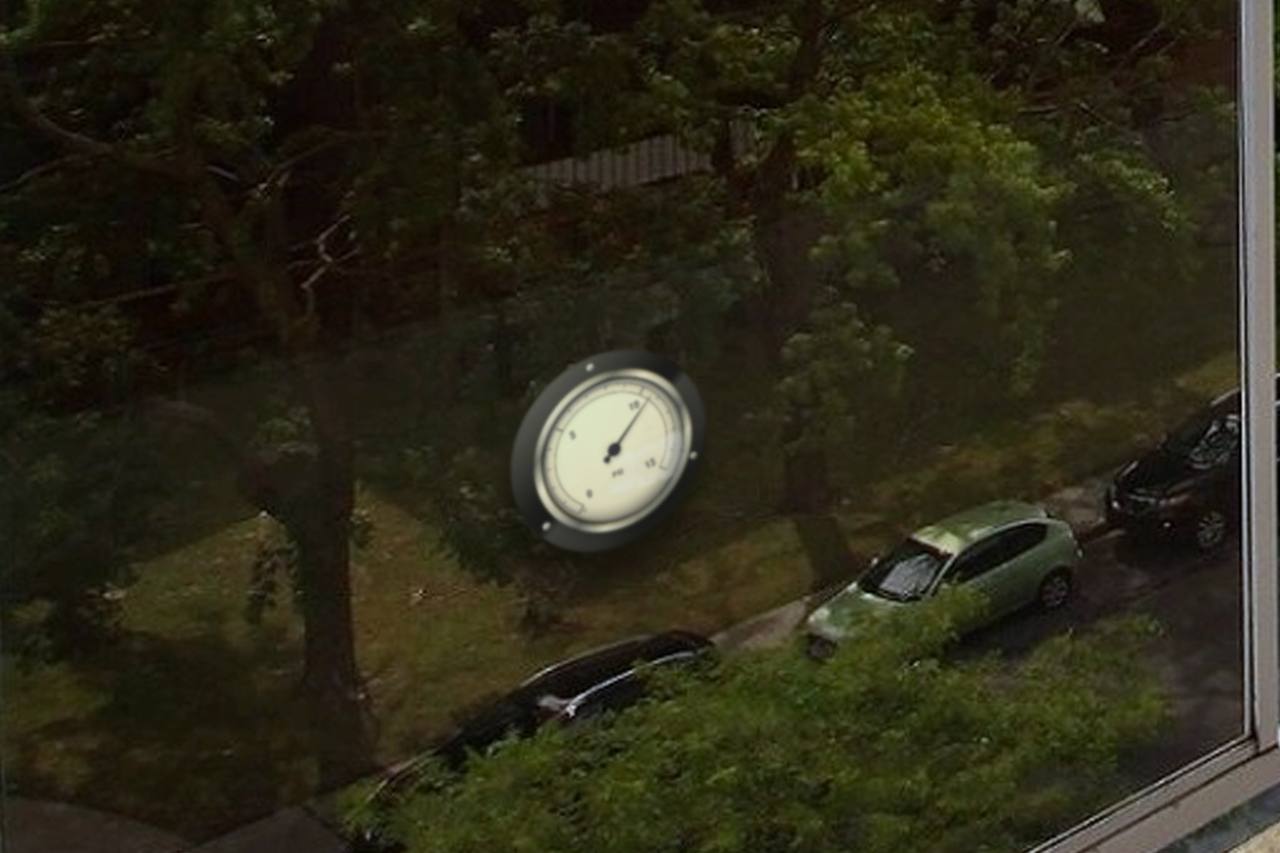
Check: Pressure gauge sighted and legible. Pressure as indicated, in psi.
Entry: 10.5 psi
